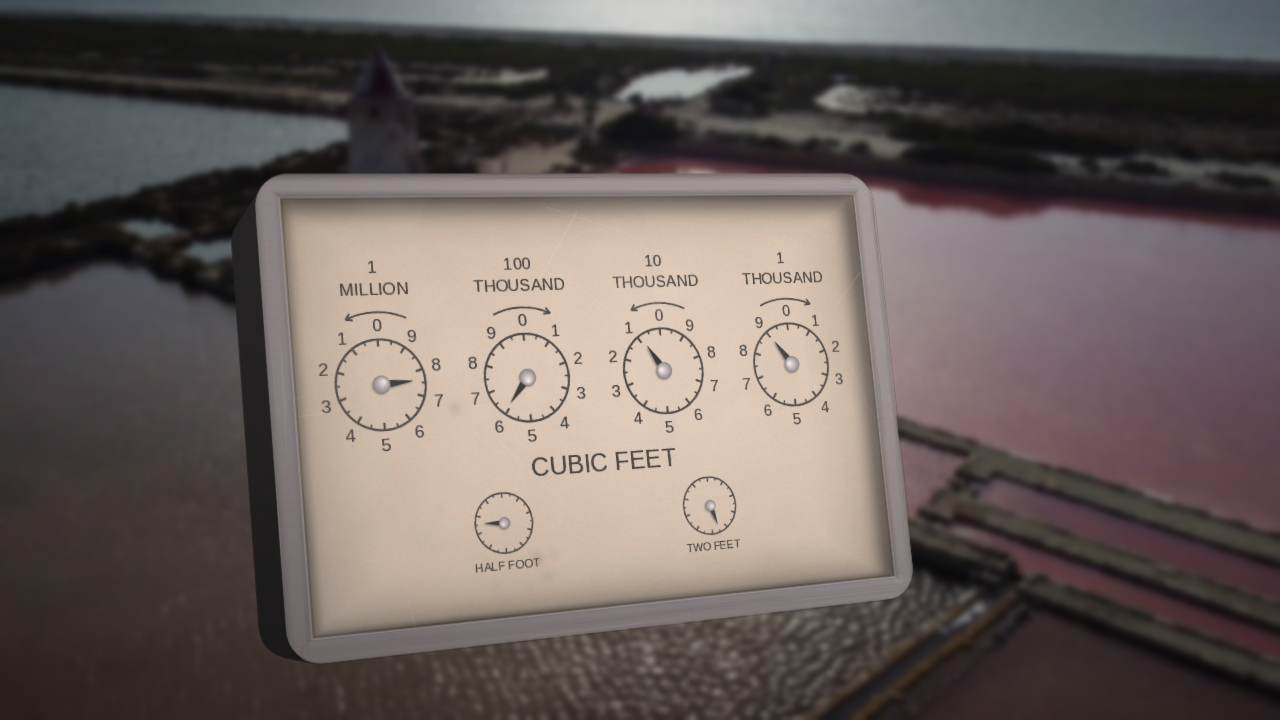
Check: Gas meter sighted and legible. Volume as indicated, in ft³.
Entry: 760900 ft³
